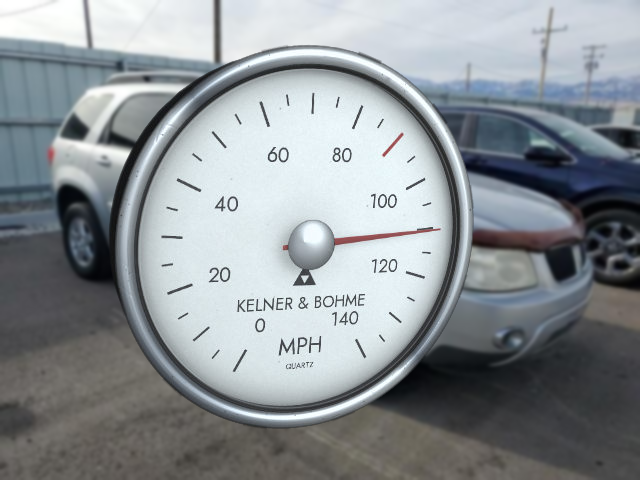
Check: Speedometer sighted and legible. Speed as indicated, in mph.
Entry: 110 mph
